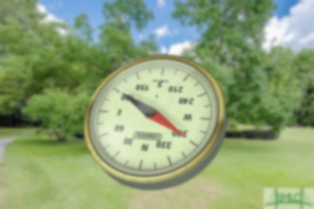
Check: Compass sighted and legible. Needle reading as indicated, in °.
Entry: 300 °
